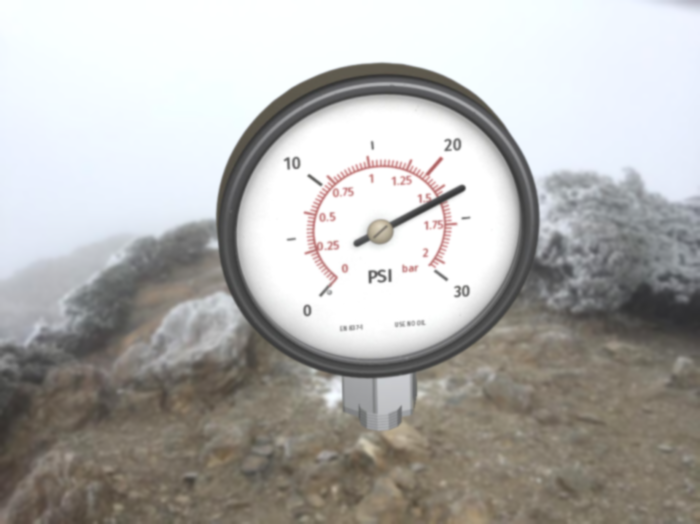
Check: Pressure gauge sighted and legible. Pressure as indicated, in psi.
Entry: 22.5 psi
